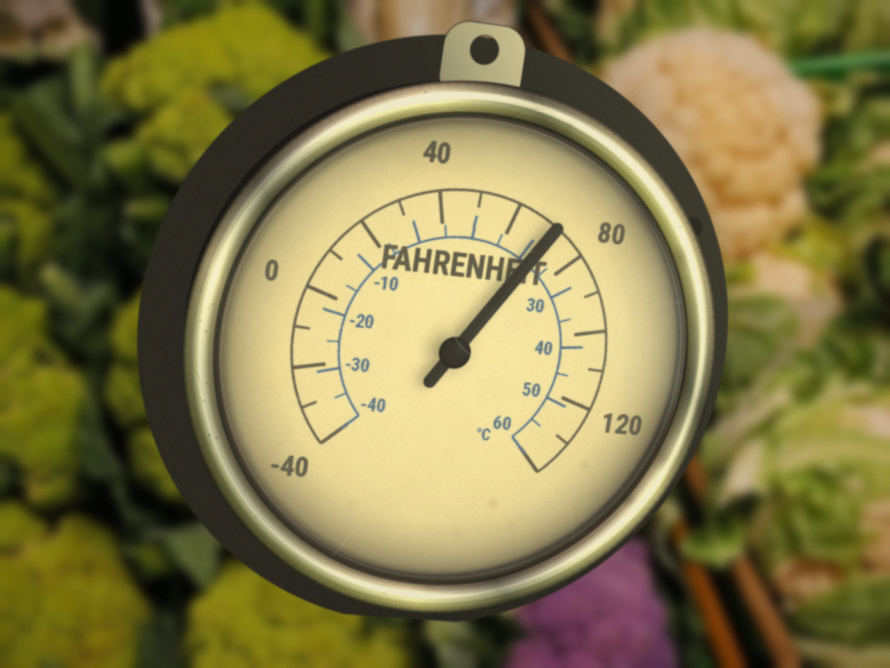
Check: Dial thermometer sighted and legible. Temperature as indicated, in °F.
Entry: 70 °F
